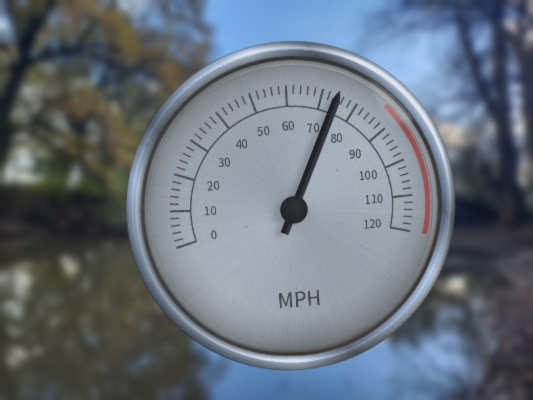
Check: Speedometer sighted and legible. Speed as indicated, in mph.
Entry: 74 mph
